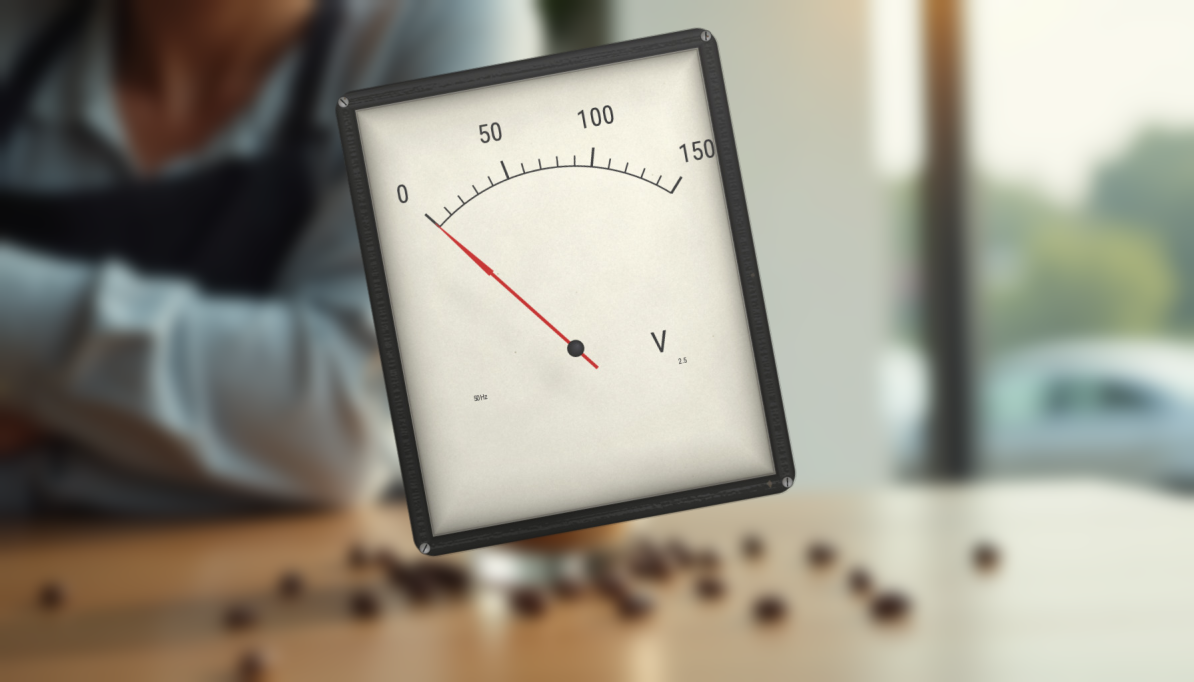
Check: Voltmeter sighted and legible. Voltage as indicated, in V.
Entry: 0 V
